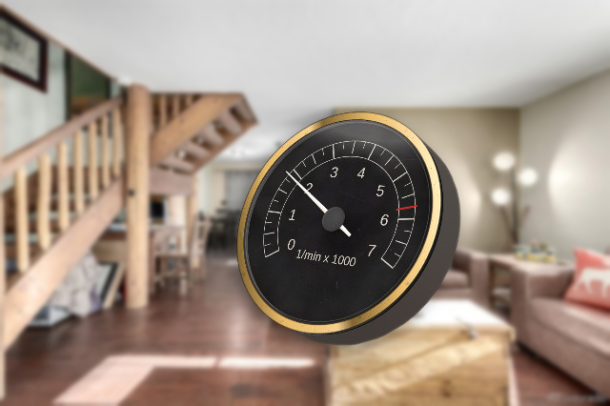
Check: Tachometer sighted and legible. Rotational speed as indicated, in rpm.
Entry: 1875 rpm
